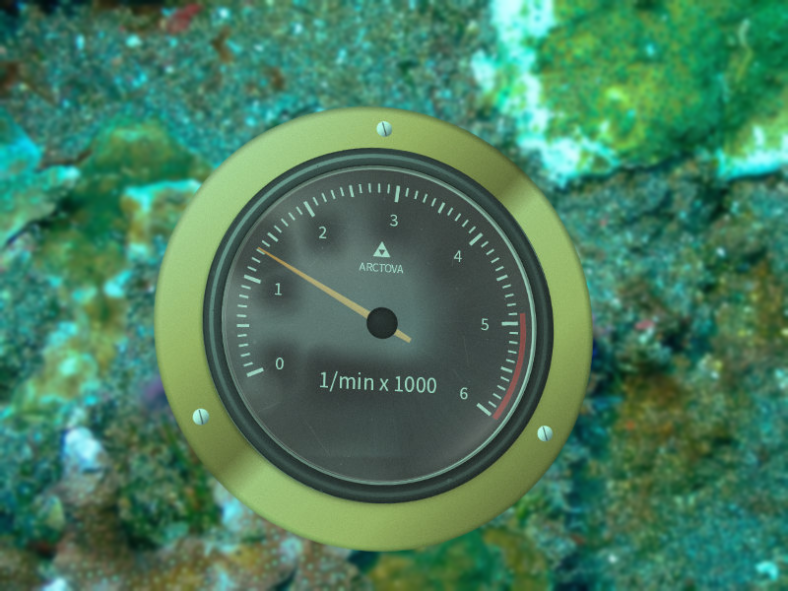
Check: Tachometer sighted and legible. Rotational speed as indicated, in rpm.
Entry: 1300 rpm
